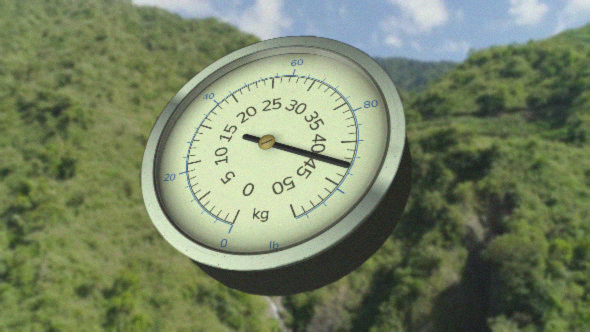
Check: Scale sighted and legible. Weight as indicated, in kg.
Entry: 43 kg
